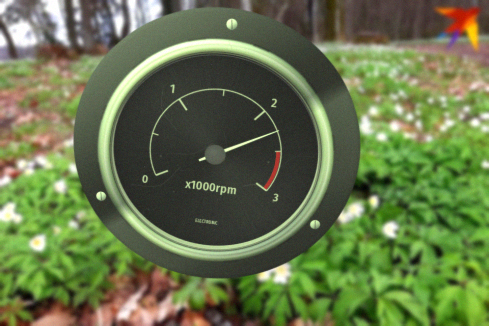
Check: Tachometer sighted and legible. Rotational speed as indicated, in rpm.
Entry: 2250 rpm
